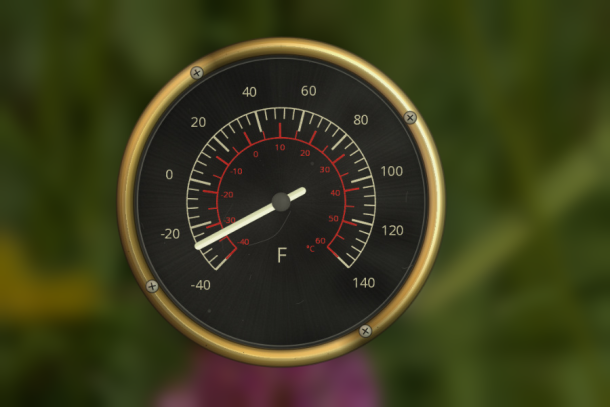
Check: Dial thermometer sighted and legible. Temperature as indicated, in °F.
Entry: -28 °F
